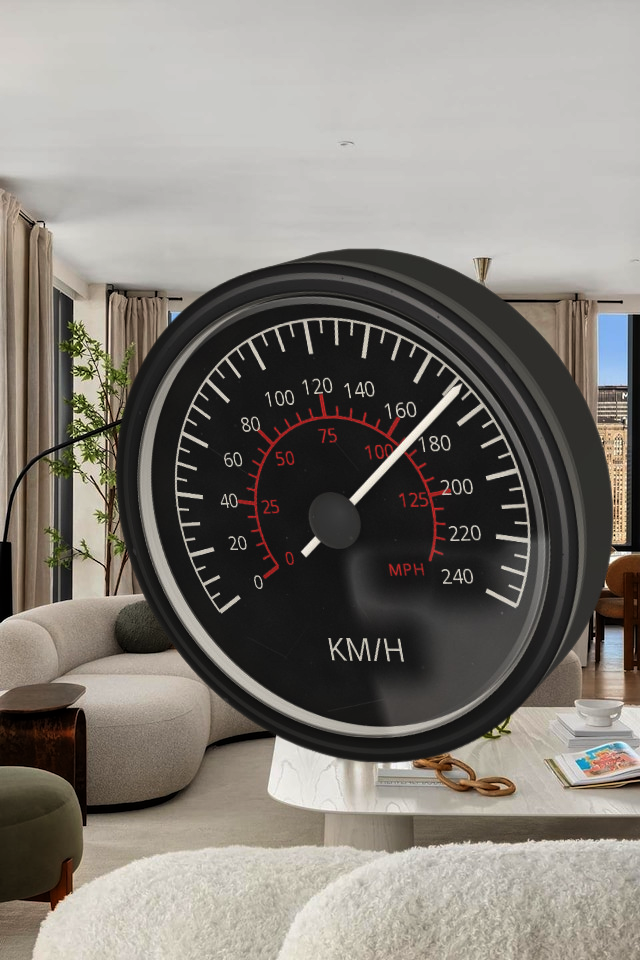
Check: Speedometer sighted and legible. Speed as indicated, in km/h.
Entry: 172.5 km/h
